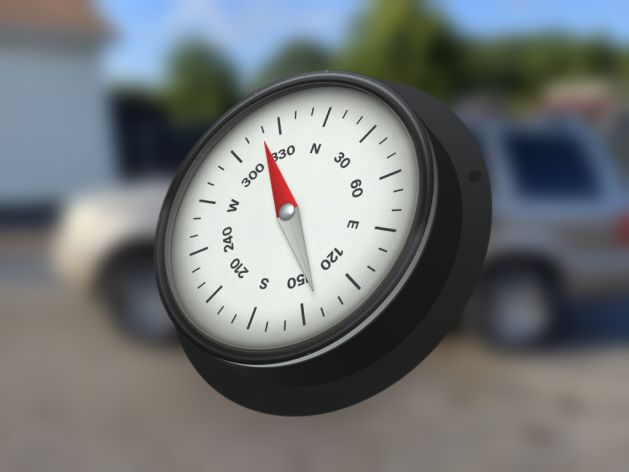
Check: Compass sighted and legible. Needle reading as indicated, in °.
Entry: 320 °
